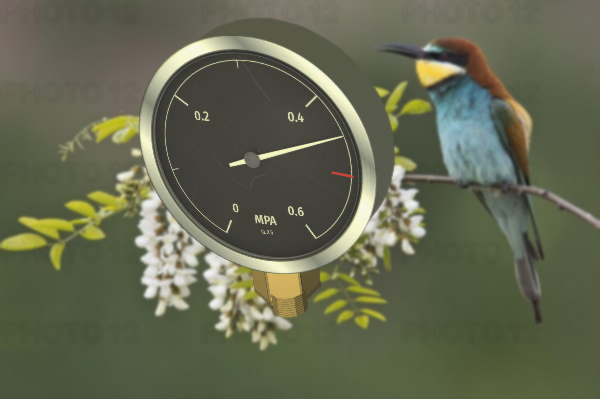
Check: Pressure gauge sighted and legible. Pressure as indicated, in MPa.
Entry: 0.45 MPa
